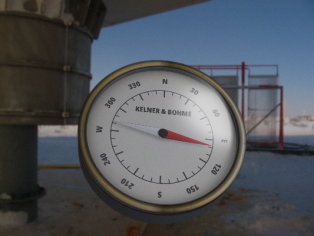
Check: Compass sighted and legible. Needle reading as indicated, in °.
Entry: 100 °
